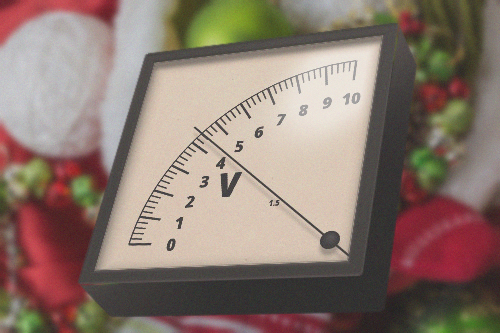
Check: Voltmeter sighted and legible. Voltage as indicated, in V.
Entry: 4.4 V
